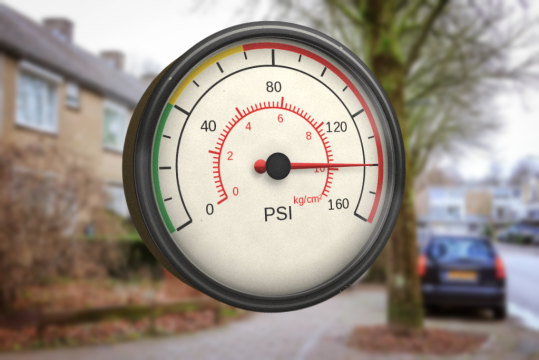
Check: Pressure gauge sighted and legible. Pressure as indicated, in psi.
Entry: 140 psi
